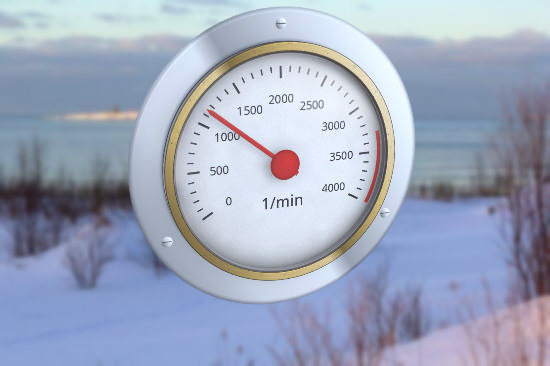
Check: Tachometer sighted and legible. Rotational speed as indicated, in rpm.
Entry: 1150 rpm
